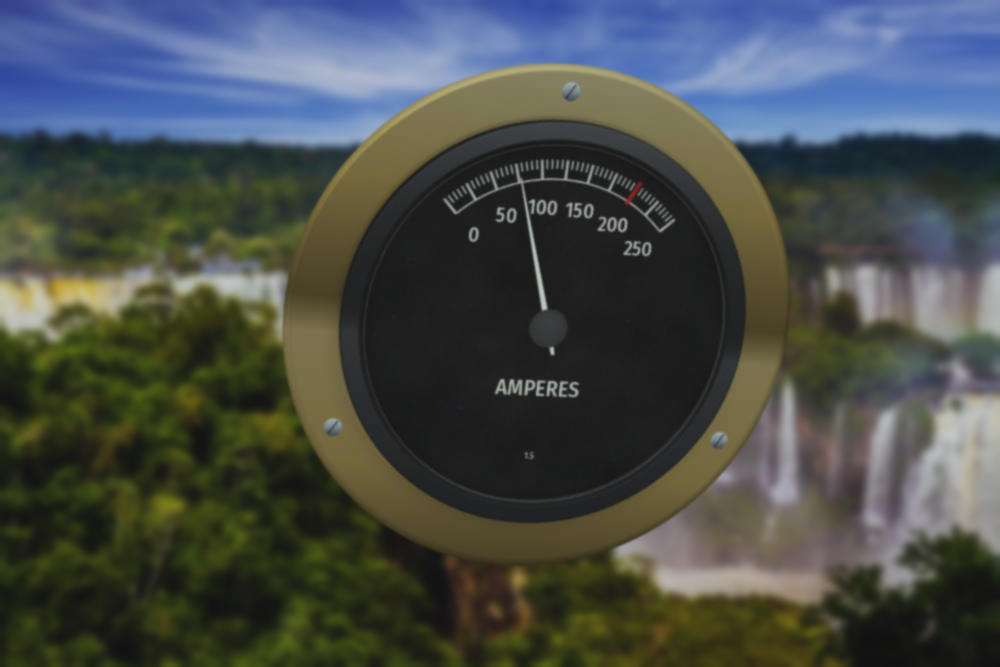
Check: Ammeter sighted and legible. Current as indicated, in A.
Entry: 75 A
